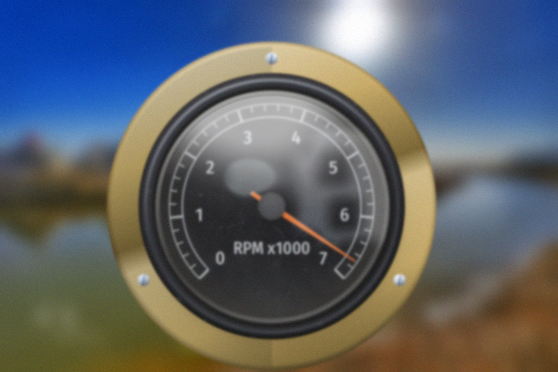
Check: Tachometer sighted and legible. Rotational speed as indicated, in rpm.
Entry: 6700 rpm
